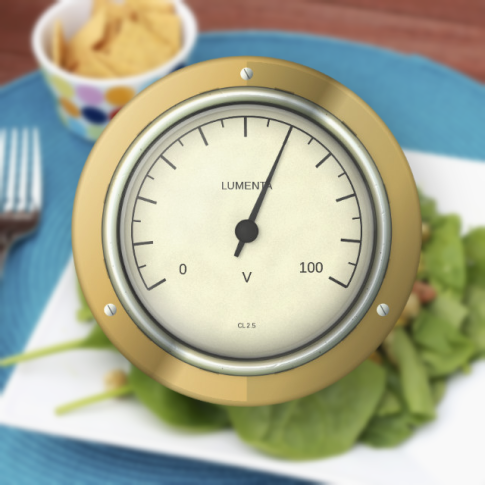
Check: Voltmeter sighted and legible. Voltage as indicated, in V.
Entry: 60 V
